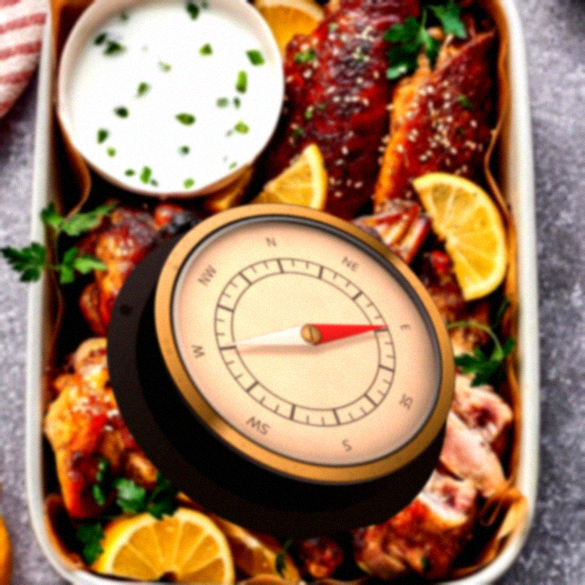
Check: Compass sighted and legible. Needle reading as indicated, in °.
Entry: 90 °
